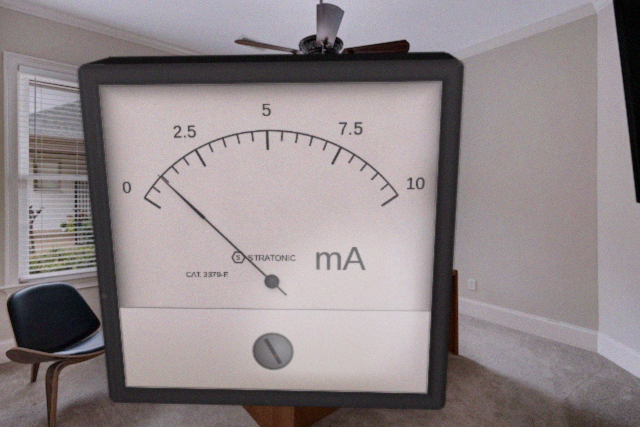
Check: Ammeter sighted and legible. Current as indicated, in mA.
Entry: 1 mA
